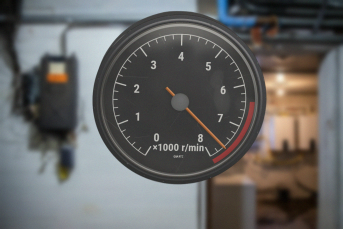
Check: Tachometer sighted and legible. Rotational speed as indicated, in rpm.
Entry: 7600 rpm
